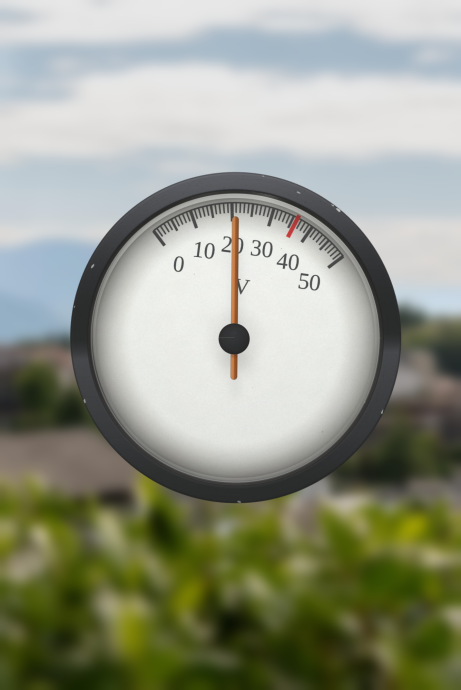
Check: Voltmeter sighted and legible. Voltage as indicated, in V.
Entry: 21 V
